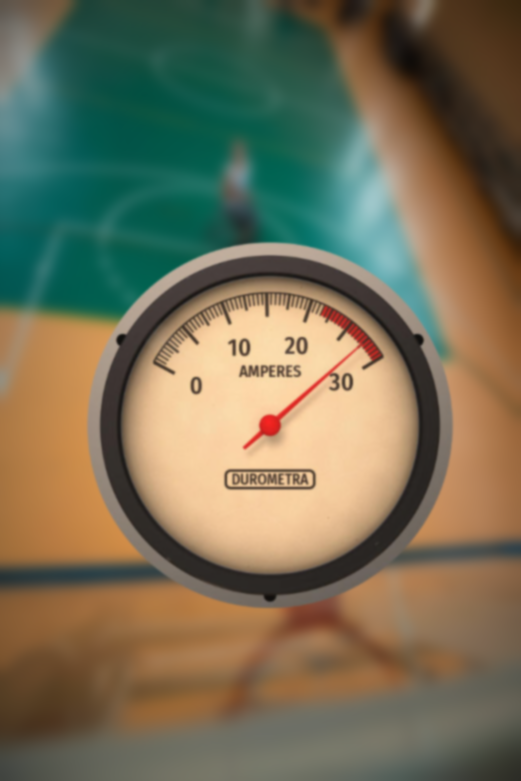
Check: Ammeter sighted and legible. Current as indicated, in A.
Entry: 27.5 A
